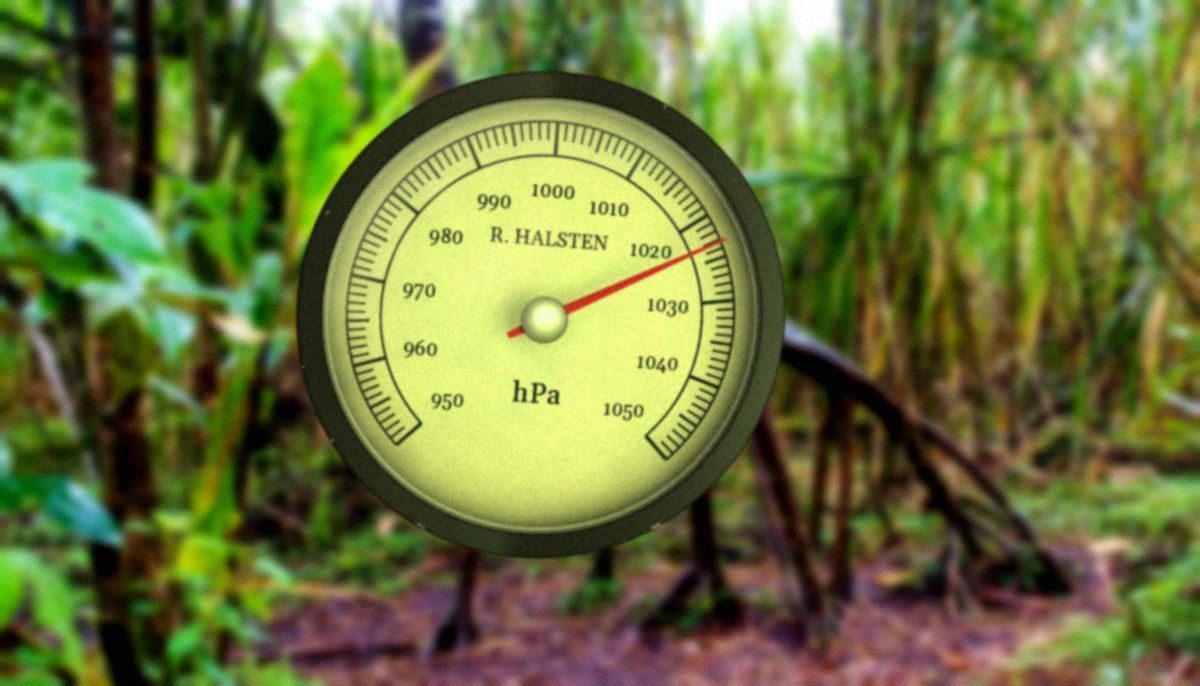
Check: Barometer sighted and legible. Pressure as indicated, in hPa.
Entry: 1023 hPa
